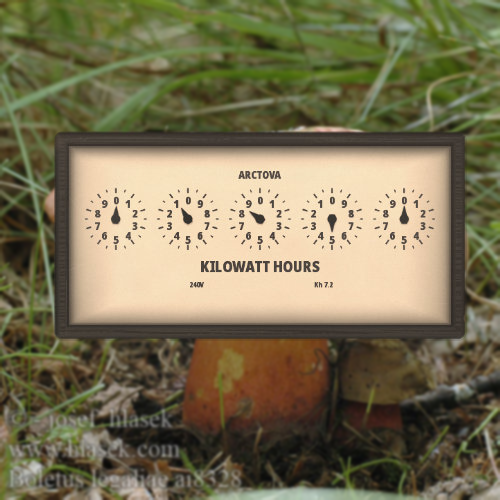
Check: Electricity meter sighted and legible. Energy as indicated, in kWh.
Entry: 850 kWh
